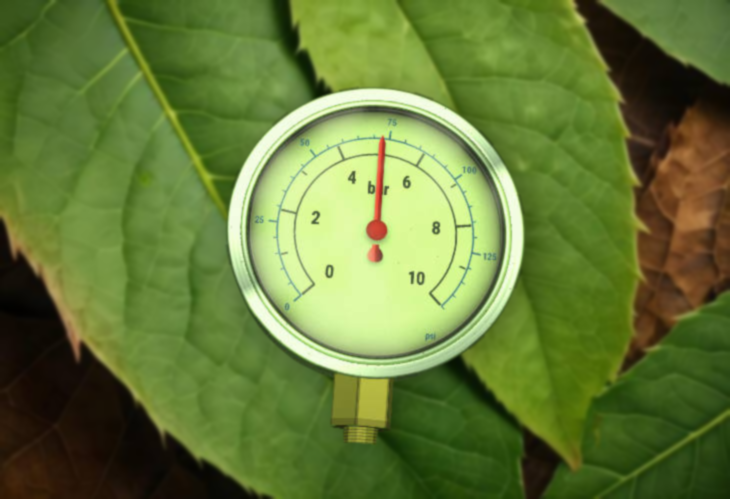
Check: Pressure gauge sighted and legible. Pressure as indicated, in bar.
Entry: 5 bar
